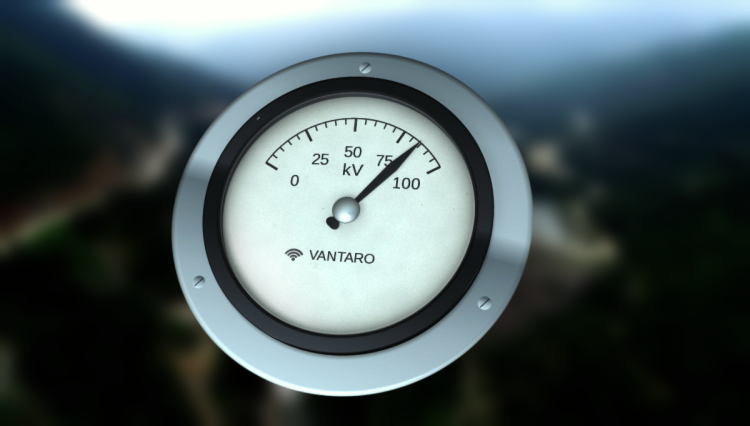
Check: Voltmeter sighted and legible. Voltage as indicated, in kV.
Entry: 85 kV
